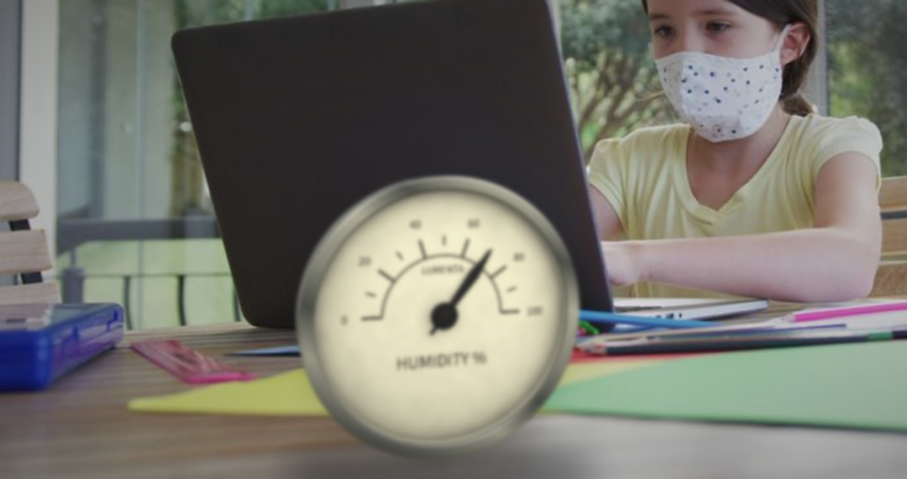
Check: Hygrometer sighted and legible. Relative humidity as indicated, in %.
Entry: 70 %
